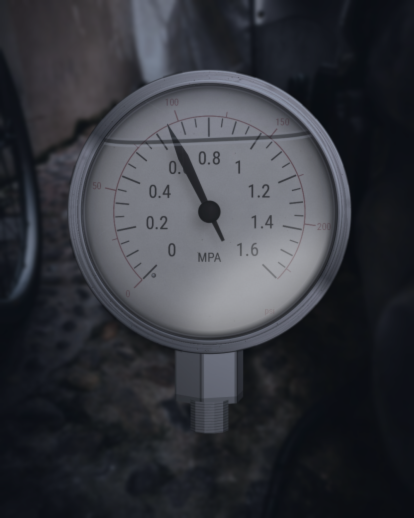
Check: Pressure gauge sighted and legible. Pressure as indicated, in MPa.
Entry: 0.65 MPa
